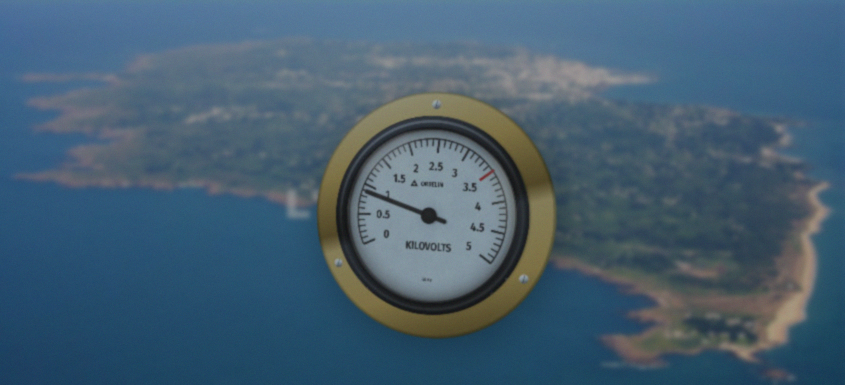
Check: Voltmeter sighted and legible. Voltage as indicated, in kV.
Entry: 0.9 kV
